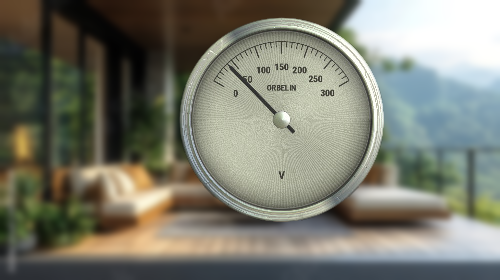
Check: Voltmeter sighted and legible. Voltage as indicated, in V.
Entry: 40 V
